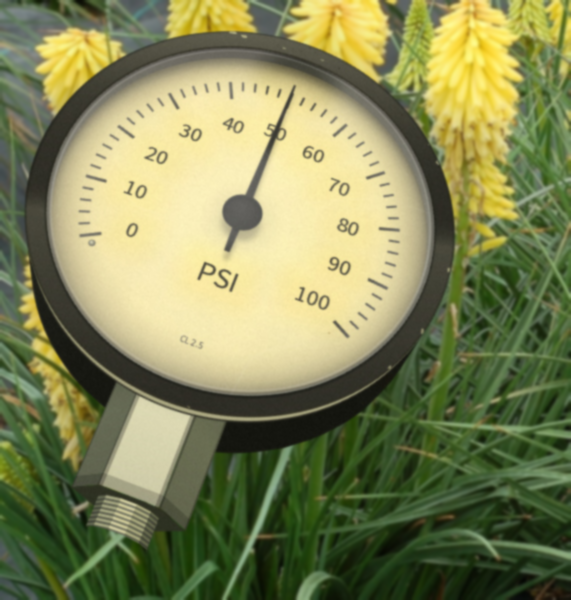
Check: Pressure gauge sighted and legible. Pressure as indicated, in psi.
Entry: 50 psi
